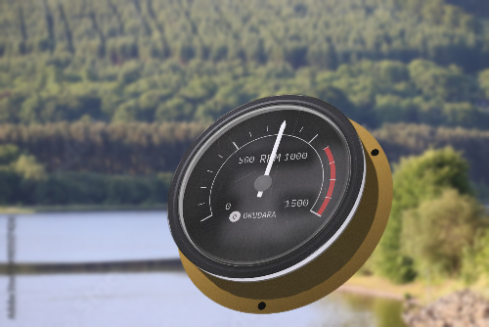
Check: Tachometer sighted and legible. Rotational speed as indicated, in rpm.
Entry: 800 rpm
